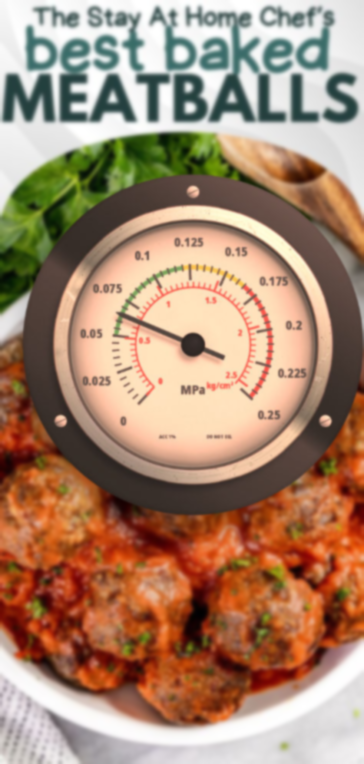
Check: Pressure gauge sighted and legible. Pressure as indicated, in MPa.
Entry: 0.065 MPa
